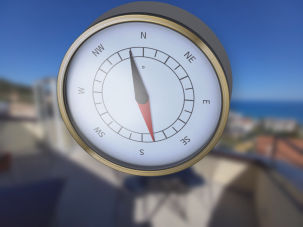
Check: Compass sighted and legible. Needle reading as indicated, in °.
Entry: 165 °
